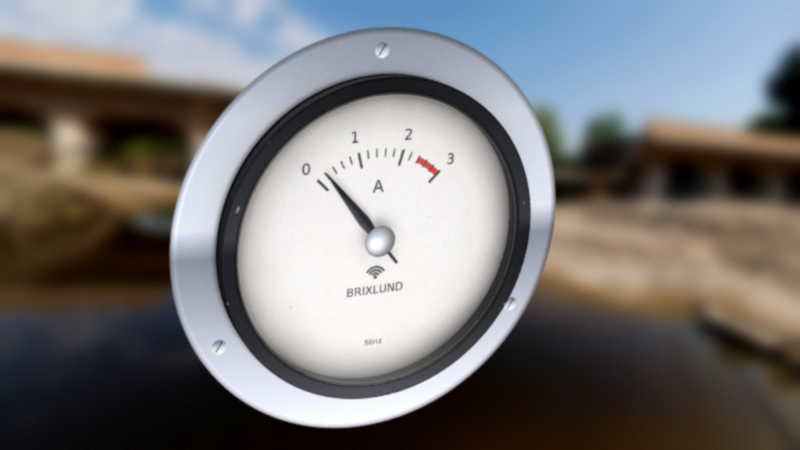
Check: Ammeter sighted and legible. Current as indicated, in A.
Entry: 0.2 A
